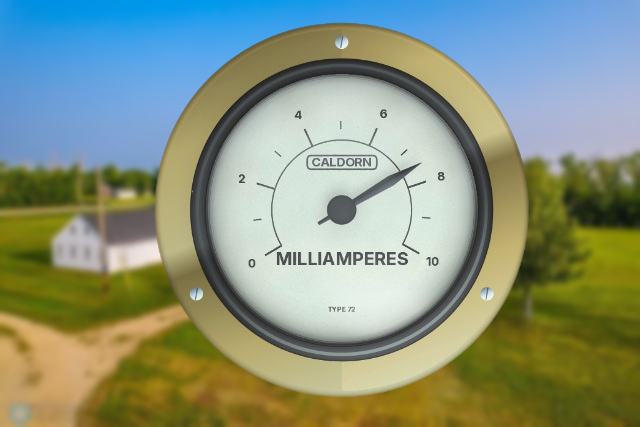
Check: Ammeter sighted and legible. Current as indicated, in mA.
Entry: 7.5 mA
